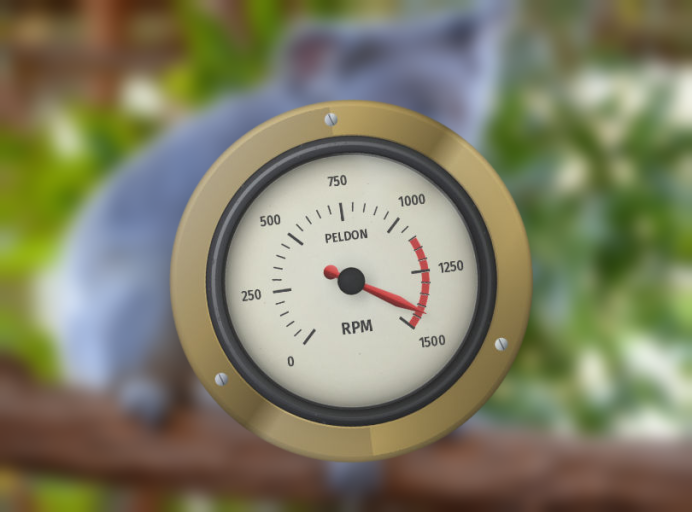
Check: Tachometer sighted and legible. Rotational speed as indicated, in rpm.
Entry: 1425 rpm
